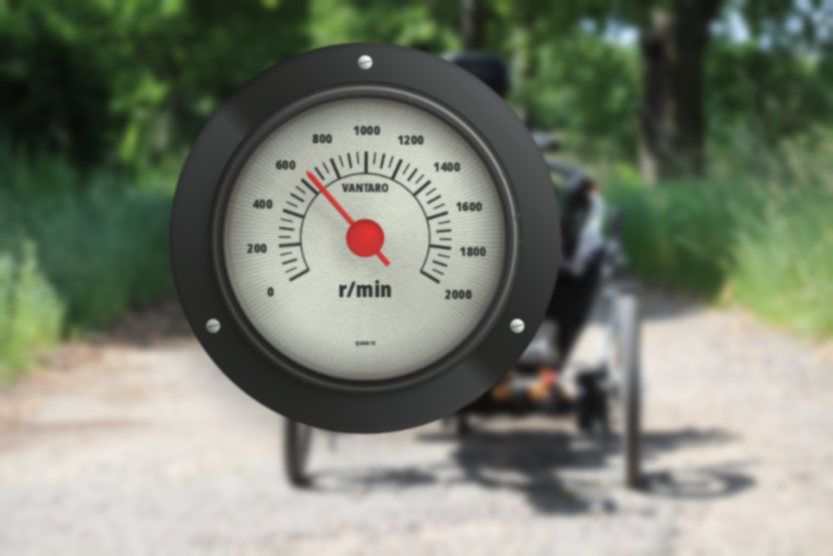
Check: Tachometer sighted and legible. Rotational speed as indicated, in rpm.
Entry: 650 rpm
